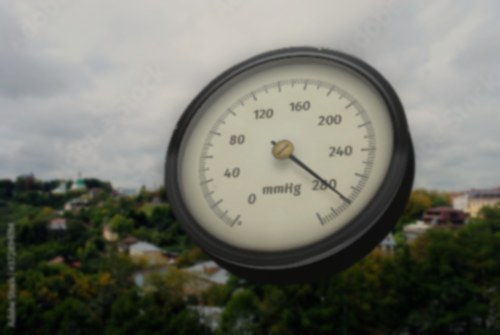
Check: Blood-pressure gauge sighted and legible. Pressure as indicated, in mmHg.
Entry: 280 mmHg
